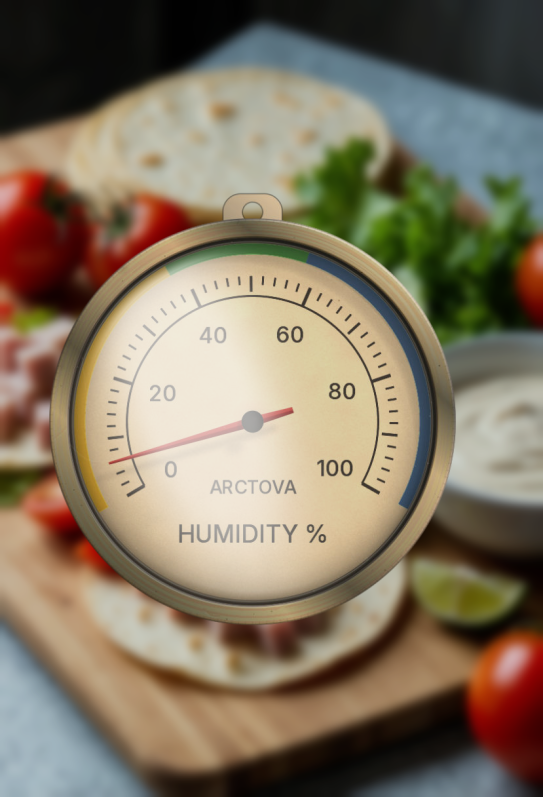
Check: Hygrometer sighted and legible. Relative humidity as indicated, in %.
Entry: 6 %
